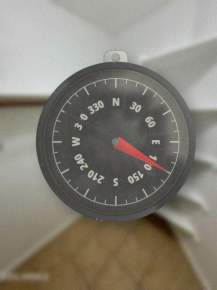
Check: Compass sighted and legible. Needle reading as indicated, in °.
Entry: 120 °
